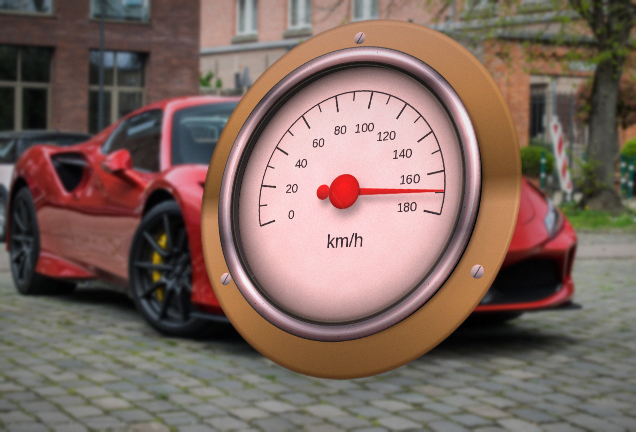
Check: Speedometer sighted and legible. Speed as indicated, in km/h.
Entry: 170 km/h
